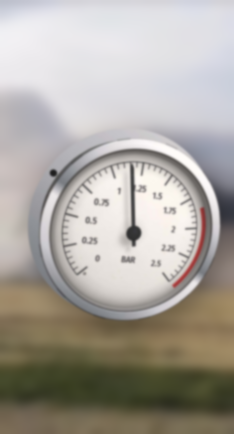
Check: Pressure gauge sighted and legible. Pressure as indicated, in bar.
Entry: 1.15 bar
